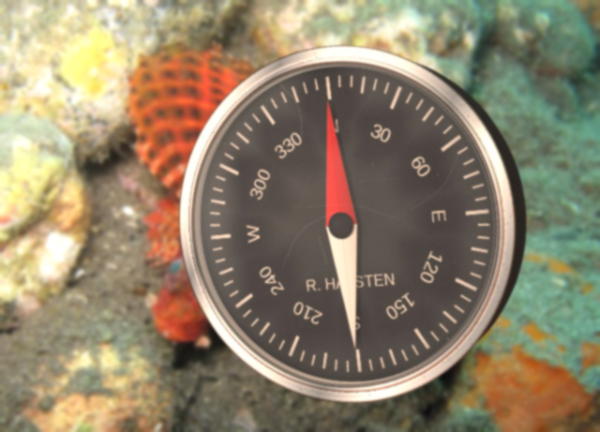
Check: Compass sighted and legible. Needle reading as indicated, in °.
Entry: 0 °
